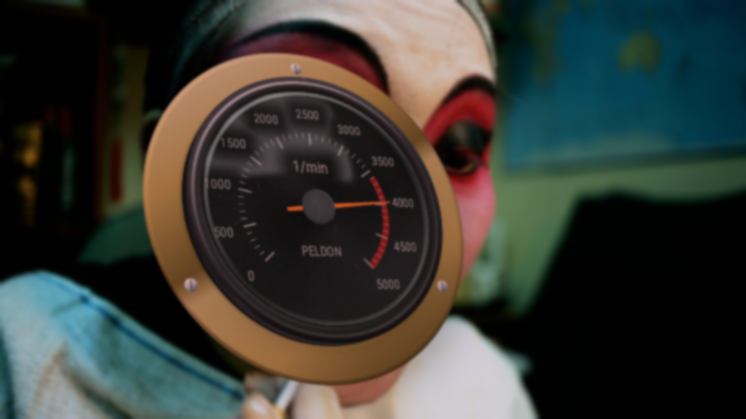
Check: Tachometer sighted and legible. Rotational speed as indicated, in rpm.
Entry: 4000 rpm
